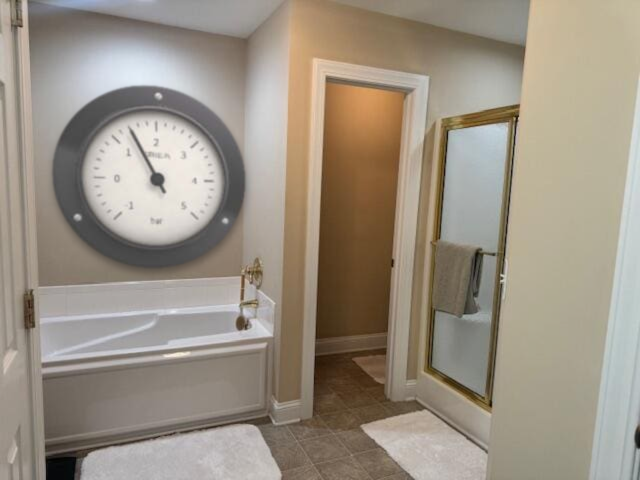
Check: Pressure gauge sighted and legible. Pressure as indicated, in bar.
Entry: 1.4 bar
